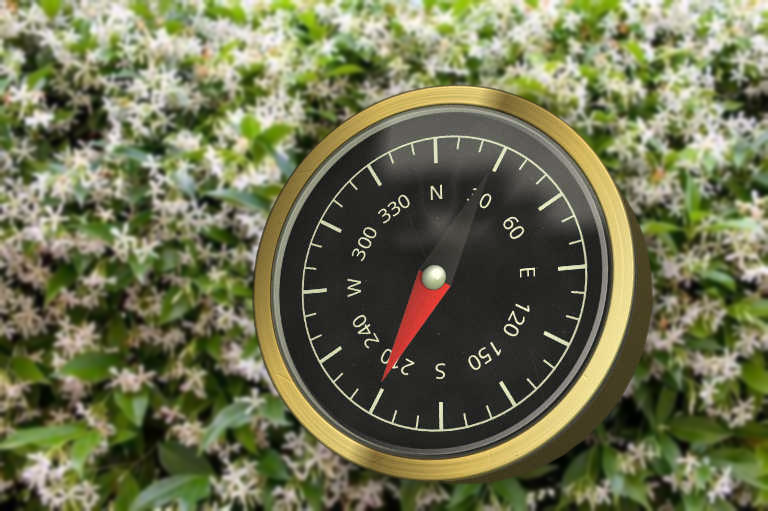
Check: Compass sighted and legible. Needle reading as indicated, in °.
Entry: 210 °
